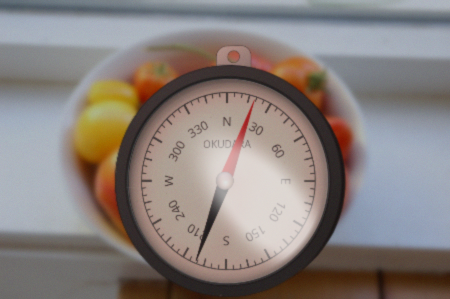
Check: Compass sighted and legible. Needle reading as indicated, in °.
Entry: 20 °
